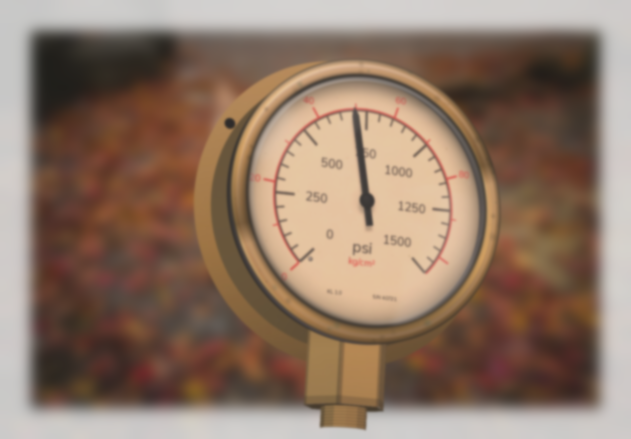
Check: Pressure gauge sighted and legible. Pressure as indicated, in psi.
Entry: 700 psi
